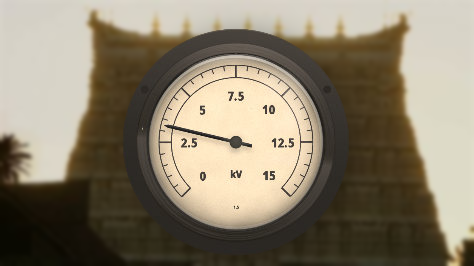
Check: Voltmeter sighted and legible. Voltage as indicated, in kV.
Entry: 3.25 kV
